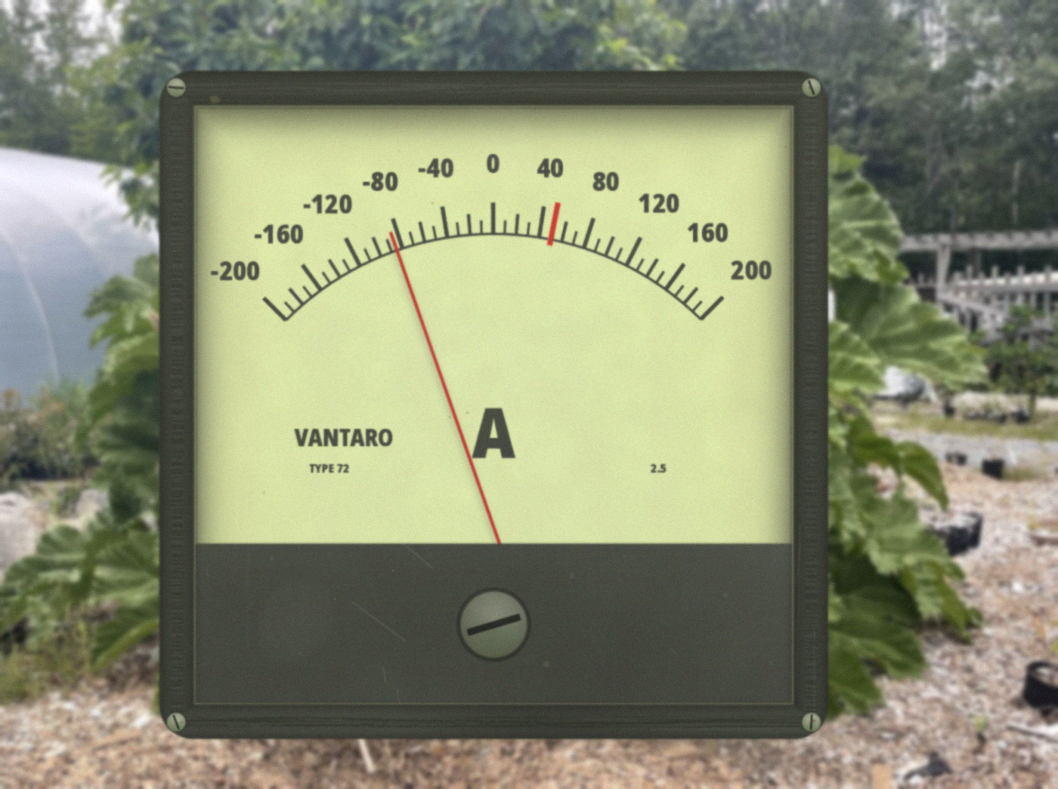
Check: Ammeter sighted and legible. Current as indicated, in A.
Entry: -85 A
